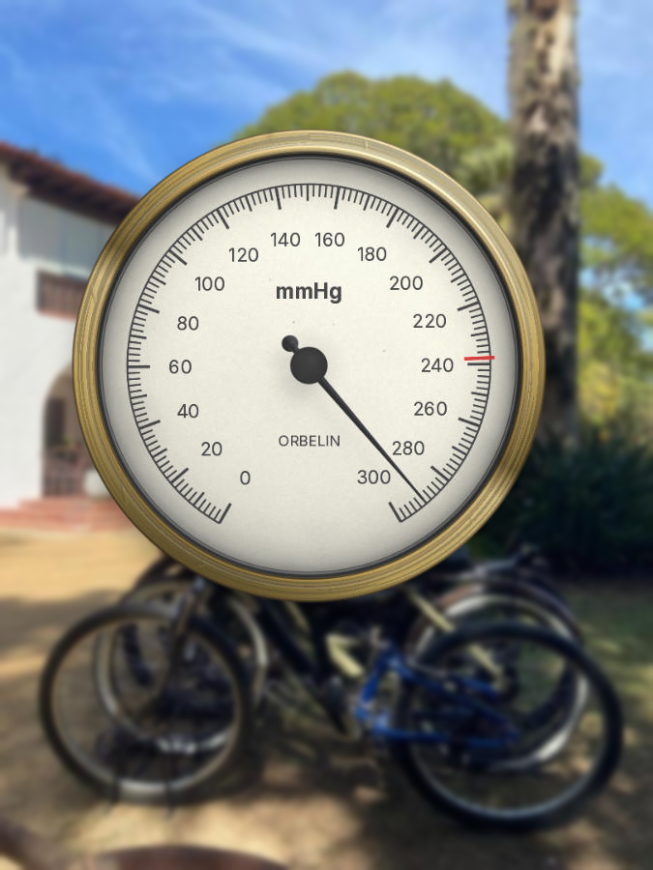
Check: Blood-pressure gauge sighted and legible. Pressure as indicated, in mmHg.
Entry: 290 mmHg
